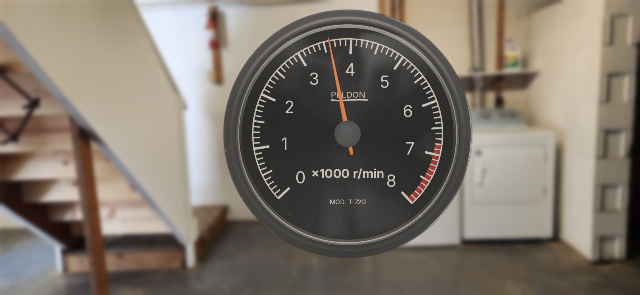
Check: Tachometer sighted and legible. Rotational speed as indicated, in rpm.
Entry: 3600 rpm
